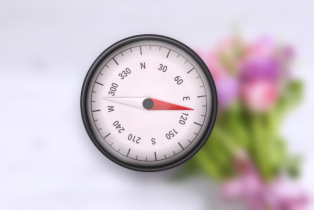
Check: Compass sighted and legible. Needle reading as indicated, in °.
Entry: 105 °
